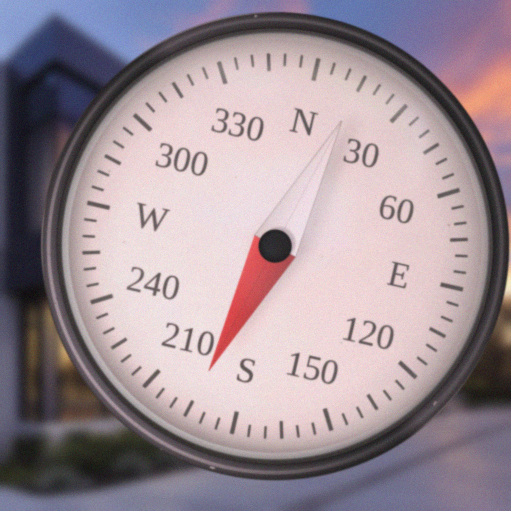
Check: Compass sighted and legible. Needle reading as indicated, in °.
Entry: 195 °
